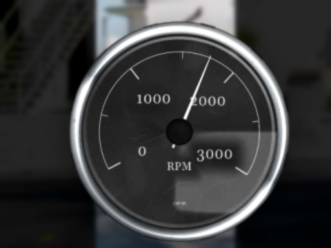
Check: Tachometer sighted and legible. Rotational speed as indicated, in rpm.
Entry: 1750 rpm
